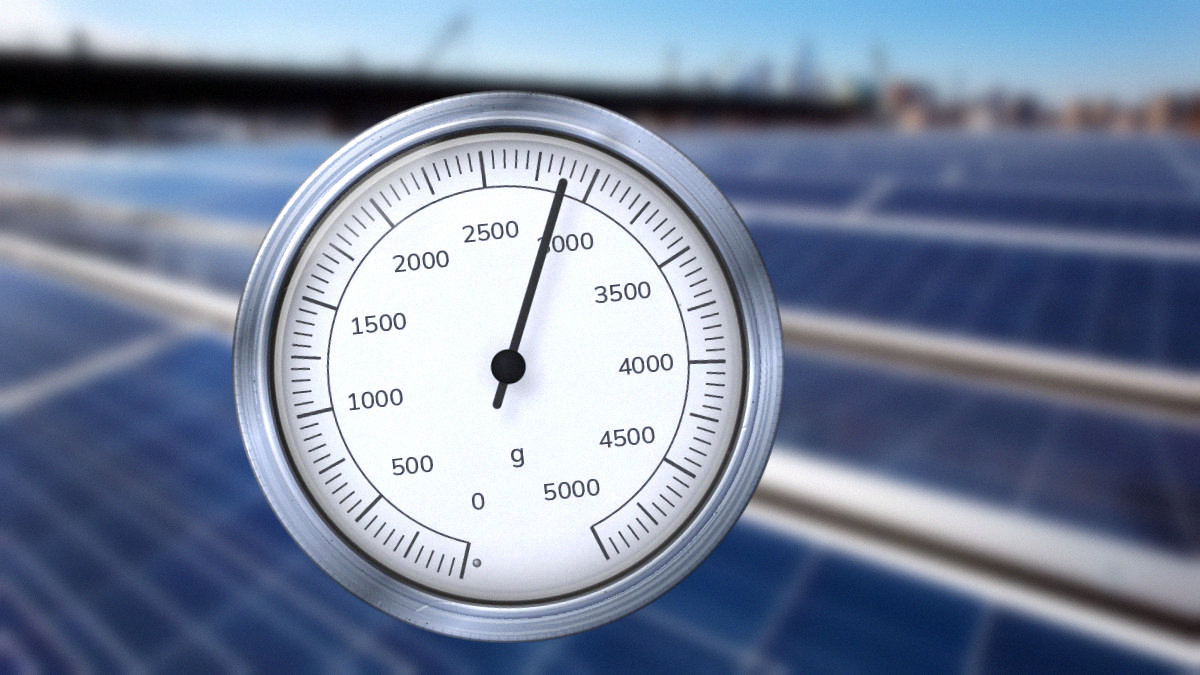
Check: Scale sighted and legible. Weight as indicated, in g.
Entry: 2875 g
